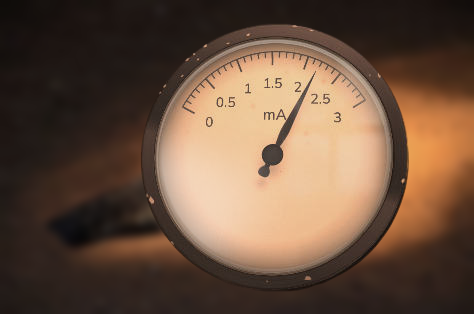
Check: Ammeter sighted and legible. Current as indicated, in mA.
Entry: 2.2 mA
